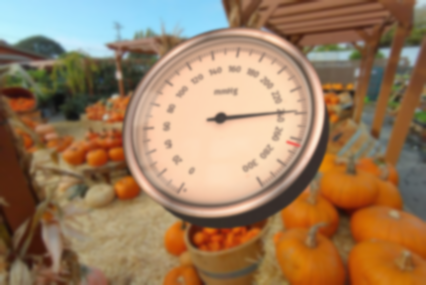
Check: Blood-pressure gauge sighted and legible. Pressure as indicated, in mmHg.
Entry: 240 mmHg
